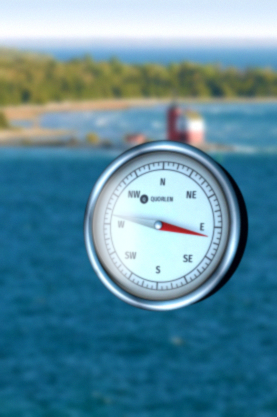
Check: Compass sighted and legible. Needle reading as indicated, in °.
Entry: 100 °
